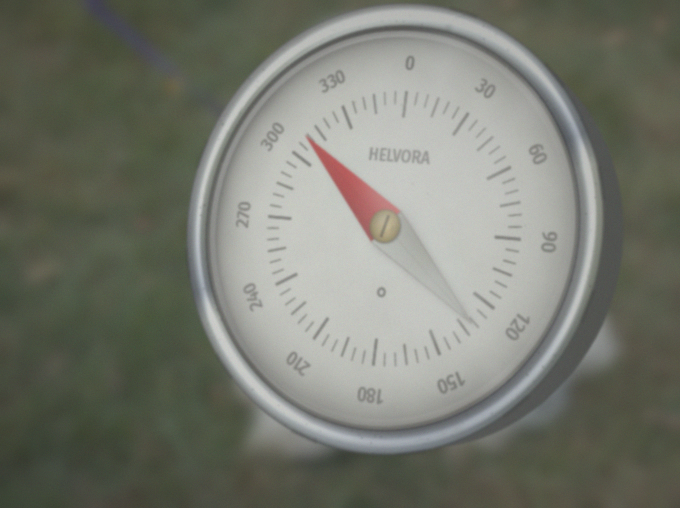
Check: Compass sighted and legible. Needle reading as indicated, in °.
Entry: 310 °
